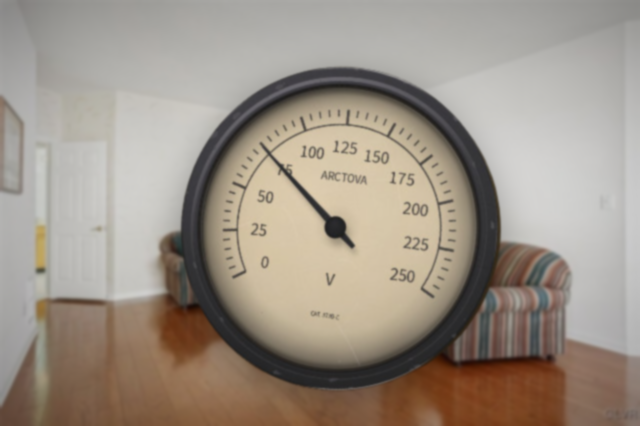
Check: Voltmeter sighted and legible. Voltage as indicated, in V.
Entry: 75 V
